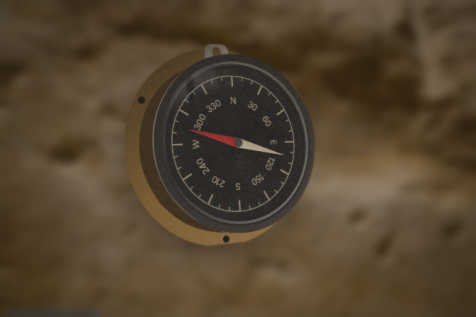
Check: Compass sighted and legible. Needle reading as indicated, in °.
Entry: 285 °
